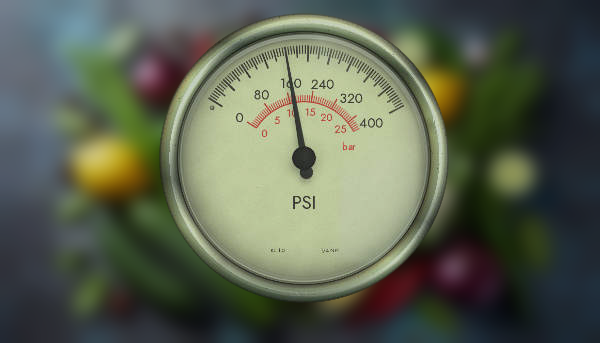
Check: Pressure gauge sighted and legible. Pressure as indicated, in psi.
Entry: 160 psi
